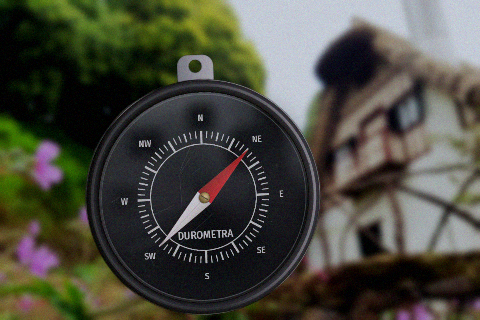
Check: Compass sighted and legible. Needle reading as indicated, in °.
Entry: 45 °
